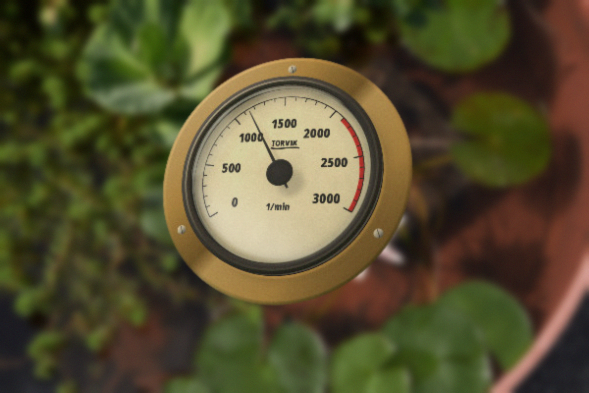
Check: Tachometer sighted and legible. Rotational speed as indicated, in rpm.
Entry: 1150 rpm
